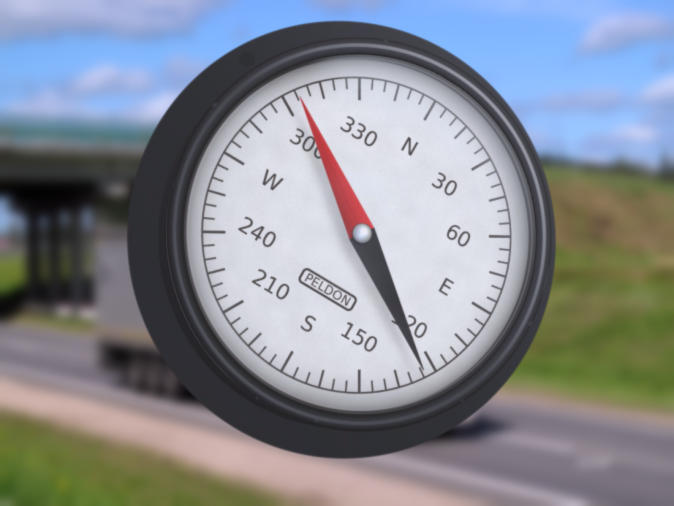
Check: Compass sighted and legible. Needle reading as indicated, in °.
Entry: 305 °
